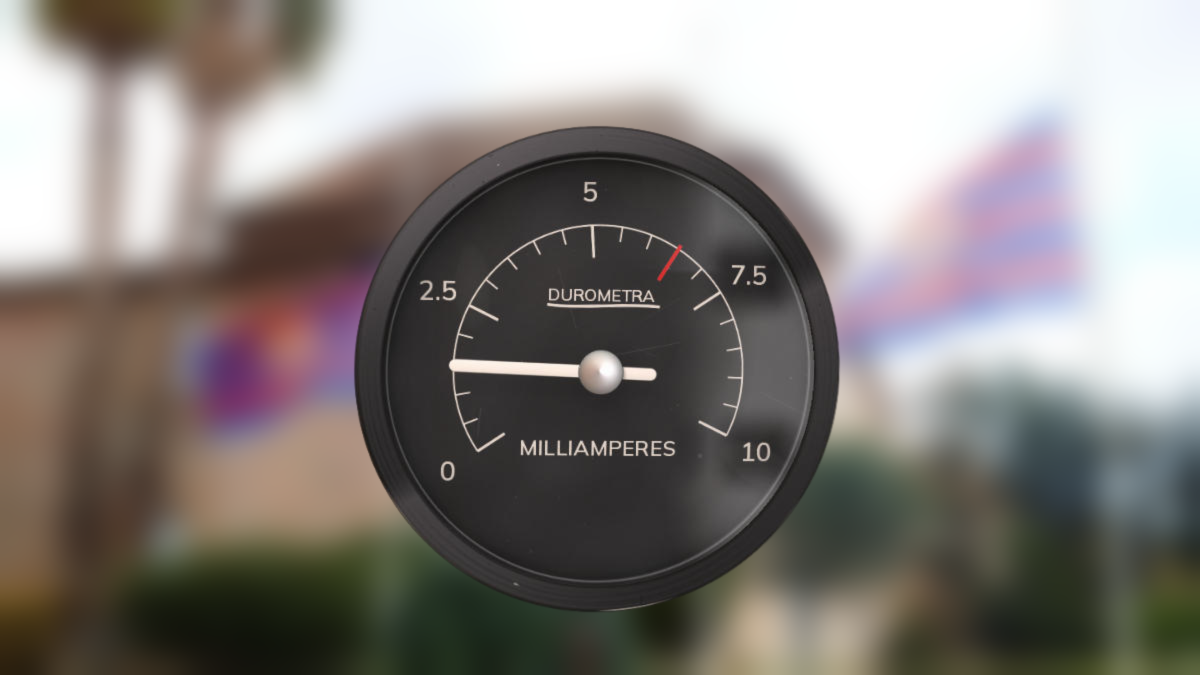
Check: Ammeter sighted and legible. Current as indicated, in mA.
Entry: 1.5 mA
